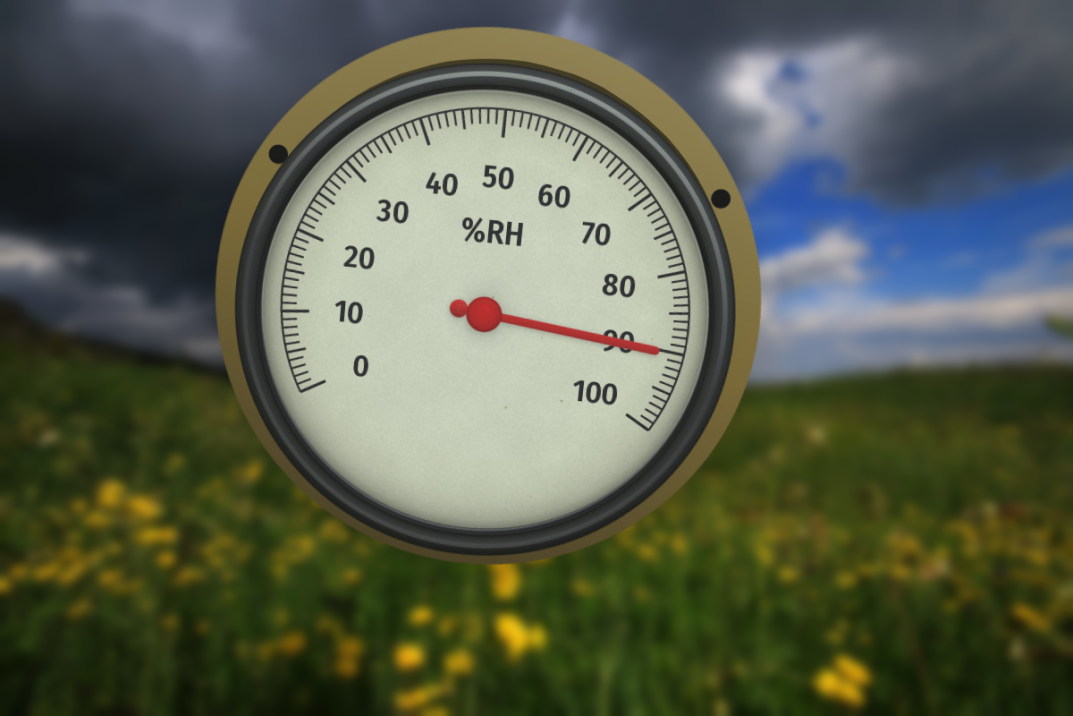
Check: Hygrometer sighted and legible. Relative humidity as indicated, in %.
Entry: 90 %
